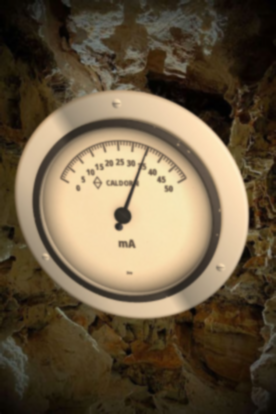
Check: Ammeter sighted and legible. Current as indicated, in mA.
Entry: 35 mA
